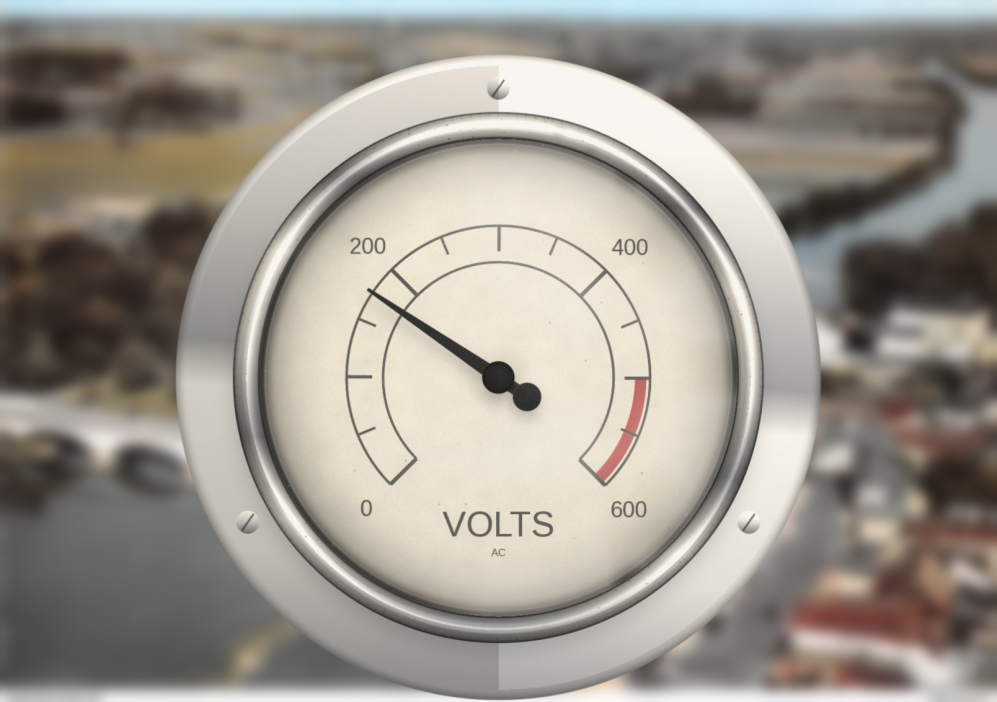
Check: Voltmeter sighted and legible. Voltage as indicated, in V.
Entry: 175 V
